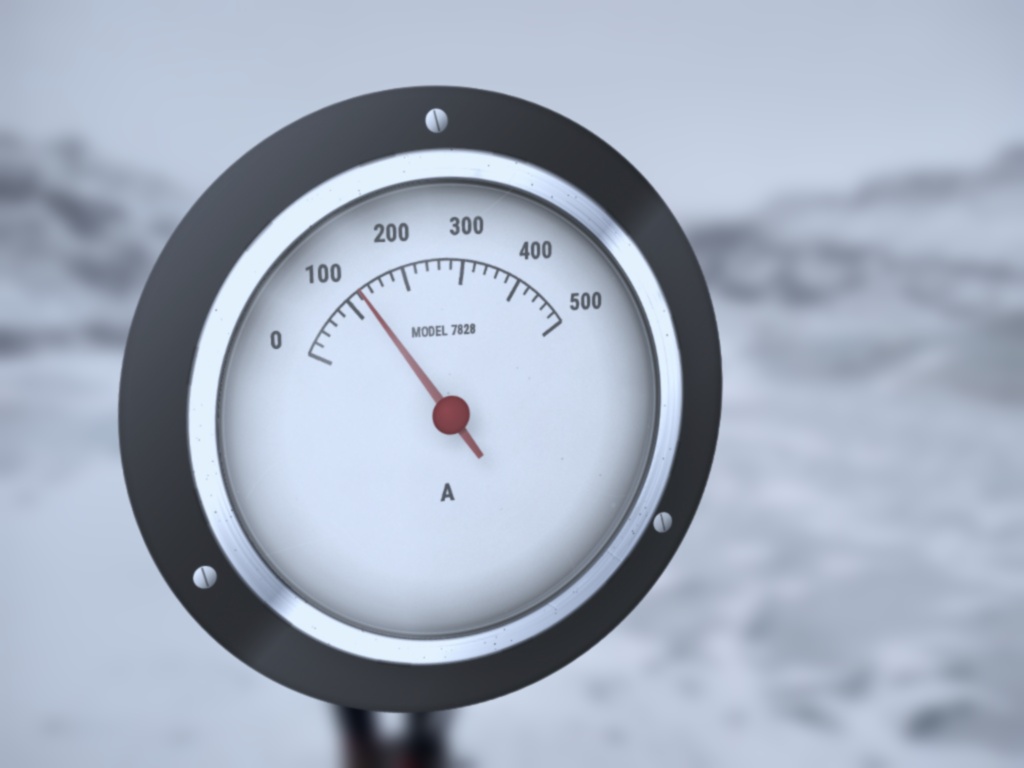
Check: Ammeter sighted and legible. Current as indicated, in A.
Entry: 120 A
